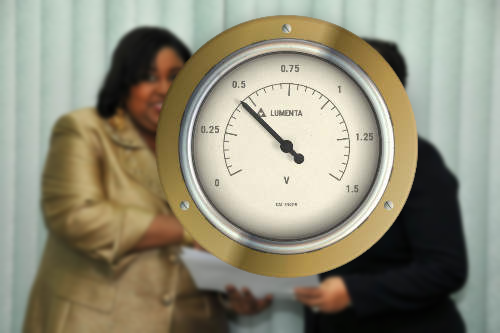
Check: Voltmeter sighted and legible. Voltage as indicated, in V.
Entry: 0.45 V
